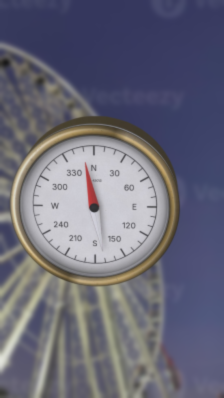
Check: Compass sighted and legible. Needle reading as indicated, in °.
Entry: 350 °
